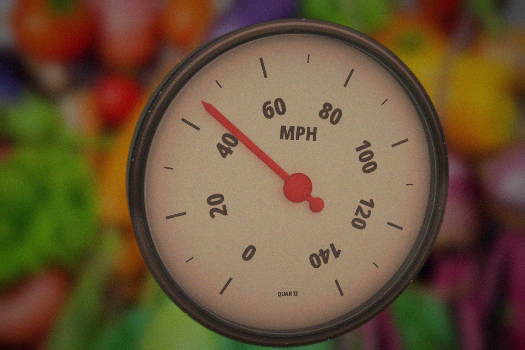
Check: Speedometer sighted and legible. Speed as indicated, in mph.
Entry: 45 mph
